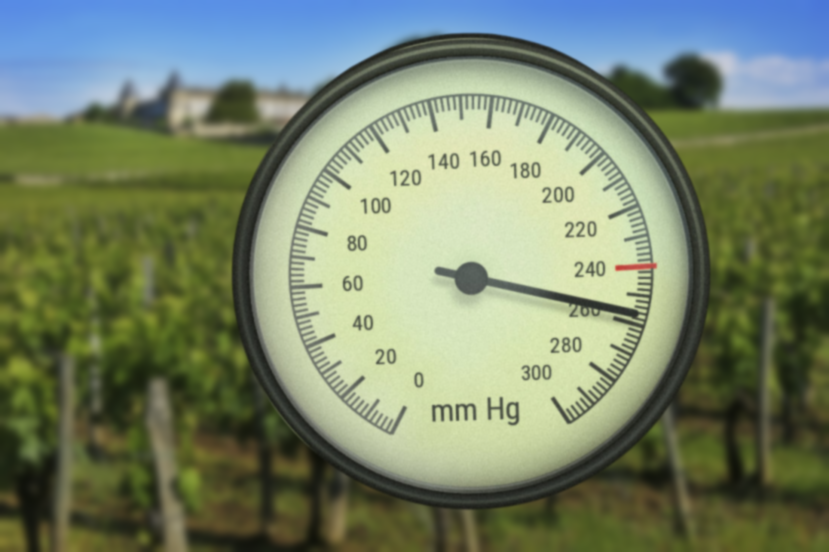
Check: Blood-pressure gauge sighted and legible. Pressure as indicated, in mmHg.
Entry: 256 mmHg
